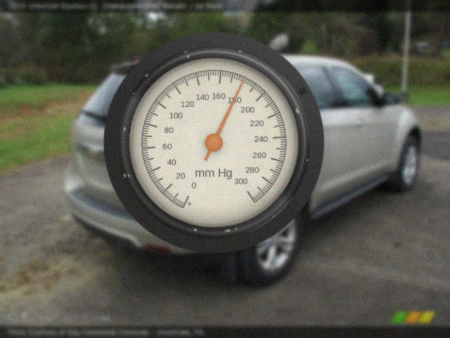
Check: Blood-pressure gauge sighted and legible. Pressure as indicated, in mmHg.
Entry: 180 mmHg
